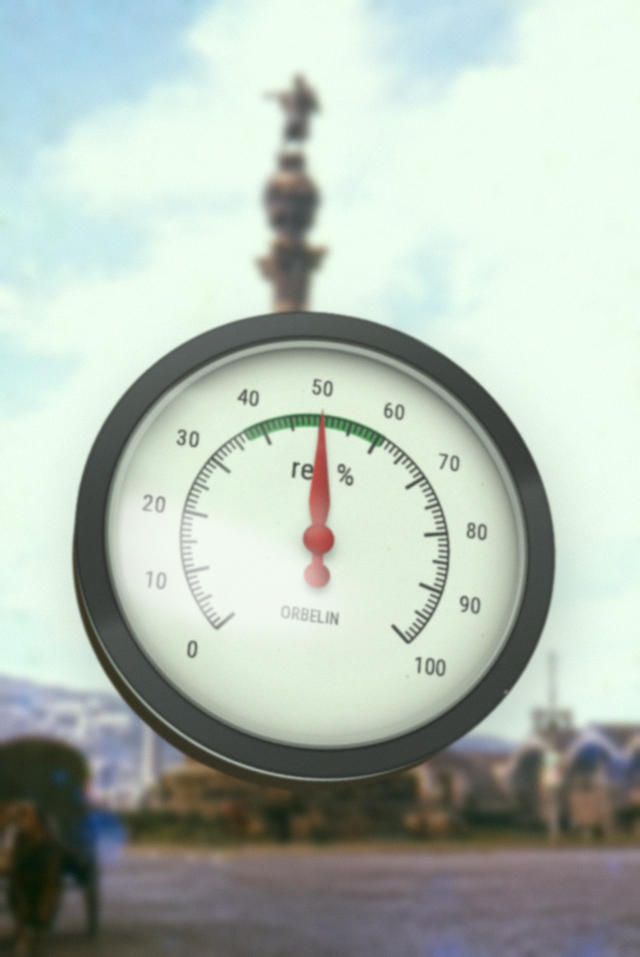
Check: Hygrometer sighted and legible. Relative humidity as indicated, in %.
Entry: 50 %
